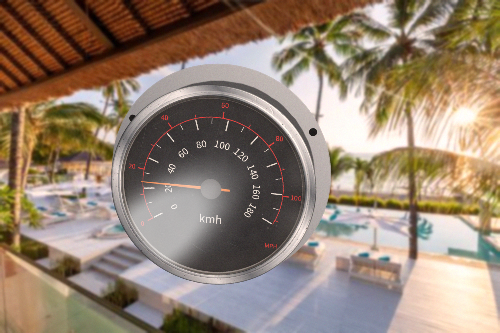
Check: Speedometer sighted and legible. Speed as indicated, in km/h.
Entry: 25 km/h
